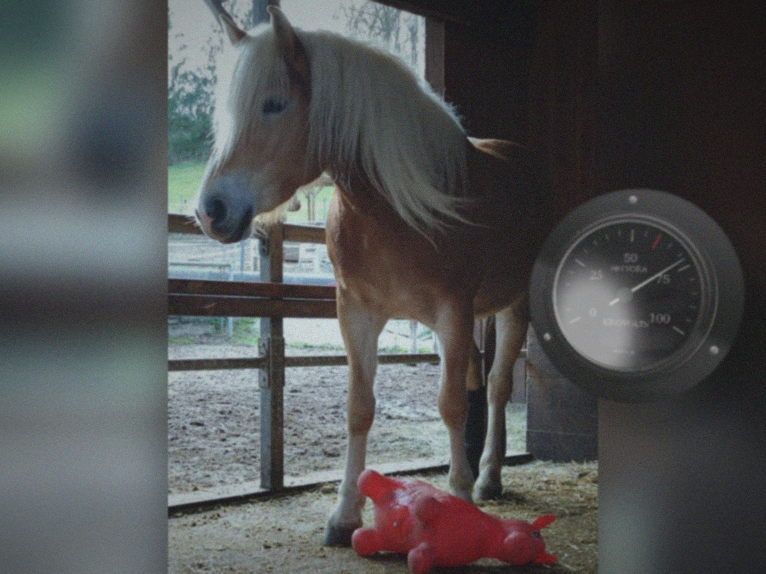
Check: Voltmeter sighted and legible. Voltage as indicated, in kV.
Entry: 72.5 kV
